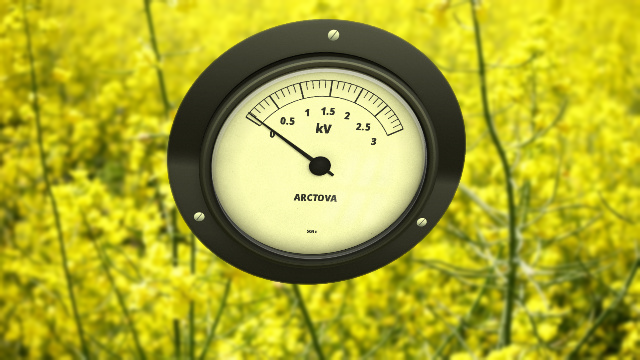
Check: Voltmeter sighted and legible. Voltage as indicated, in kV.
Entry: 0.1 kV
